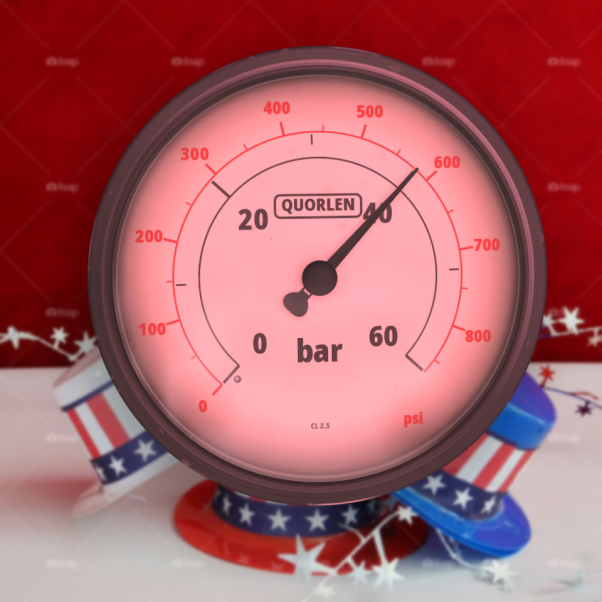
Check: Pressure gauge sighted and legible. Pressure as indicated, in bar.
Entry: 40 bar
